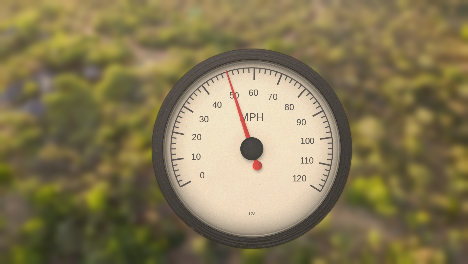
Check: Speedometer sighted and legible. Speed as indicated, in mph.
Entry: 50 mph
